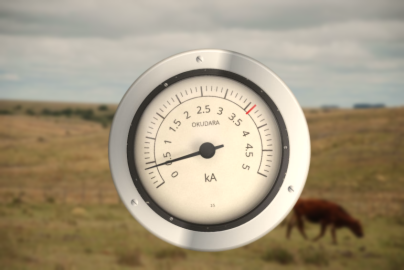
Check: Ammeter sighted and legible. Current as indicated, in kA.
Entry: 0.4 kA
